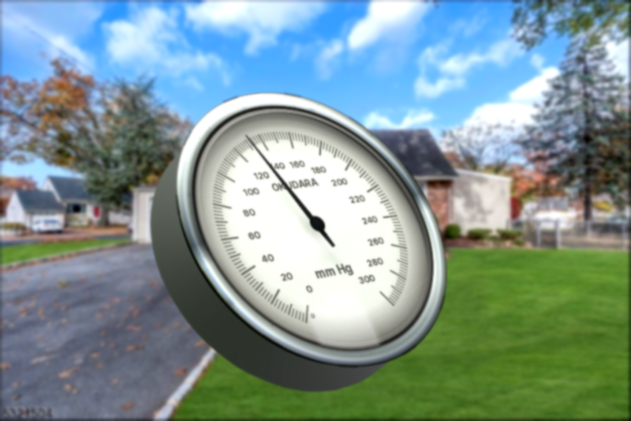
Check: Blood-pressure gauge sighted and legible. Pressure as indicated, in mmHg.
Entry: 130 mmHg
